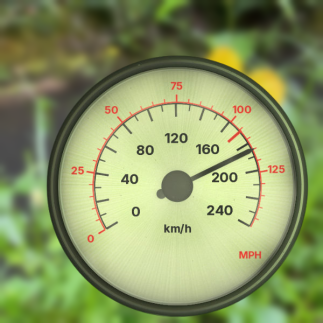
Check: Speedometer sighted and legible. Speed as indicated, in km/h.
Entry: 185 km/h
